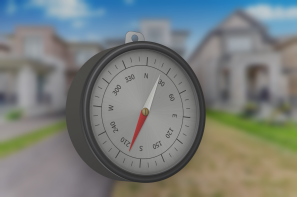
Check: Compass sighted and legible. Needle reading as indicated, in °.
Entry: 200 °
